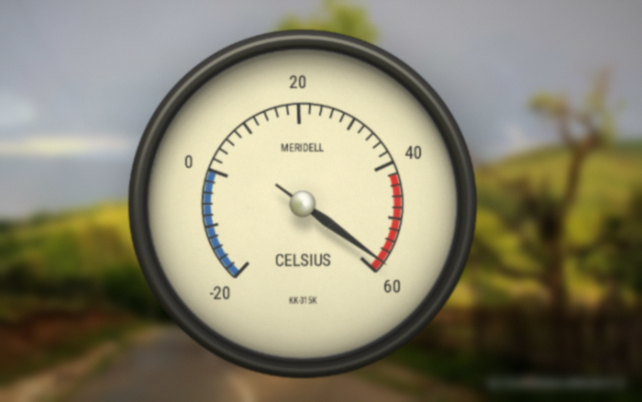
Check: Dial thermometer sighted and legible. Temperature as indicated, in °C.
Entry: 58 °C
